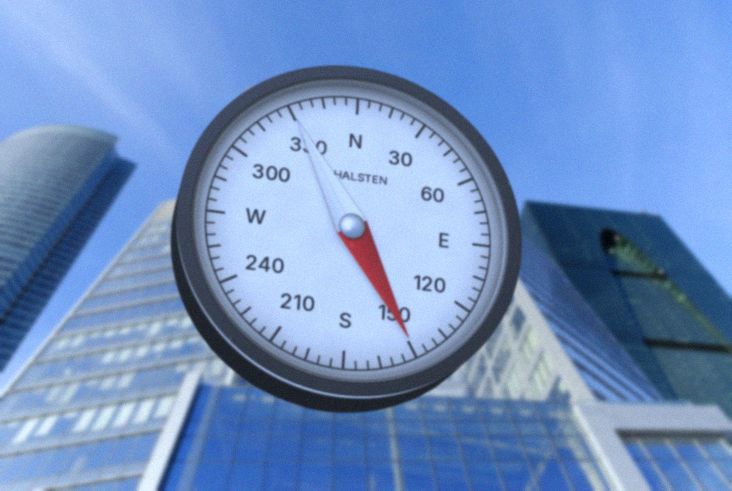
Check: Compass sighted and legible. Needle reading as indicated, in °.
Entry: 150 °
